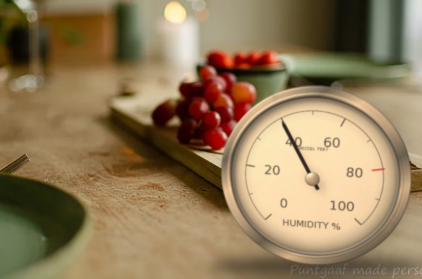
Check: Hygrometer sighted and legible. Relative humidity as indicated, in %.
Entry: 40 %
